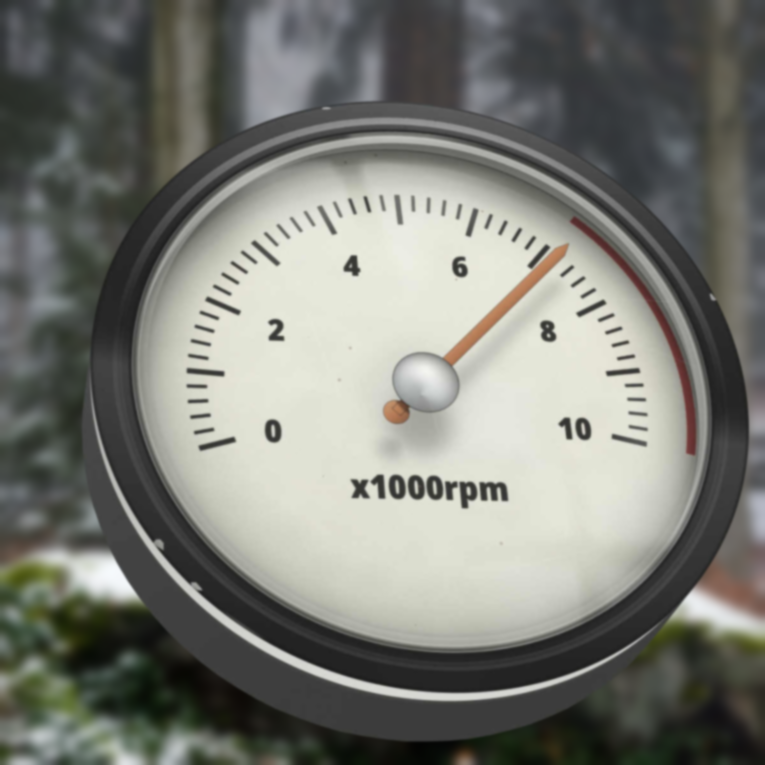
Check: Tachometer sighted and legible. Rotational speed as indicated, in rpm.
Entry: 7200 rpm
